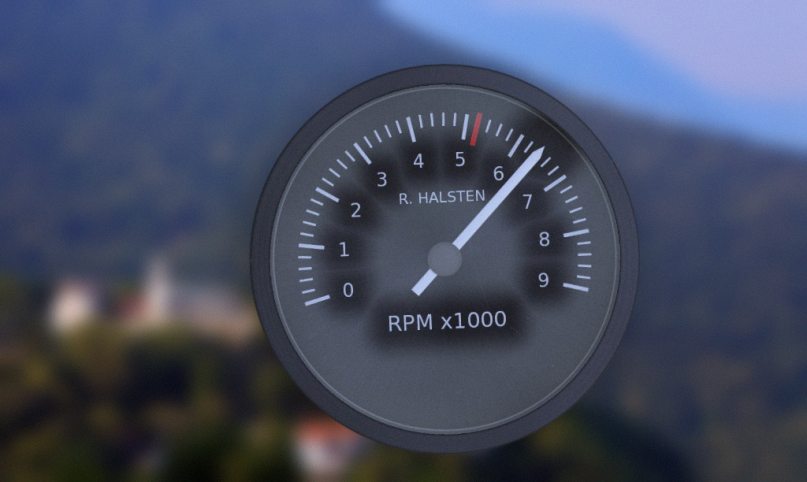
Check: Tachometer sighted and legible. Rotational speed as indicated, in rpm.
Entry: 6400 rpm
